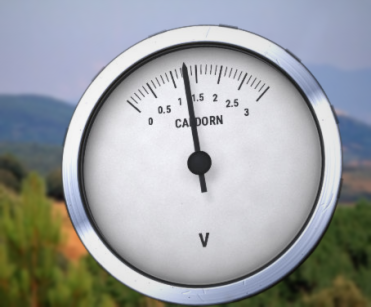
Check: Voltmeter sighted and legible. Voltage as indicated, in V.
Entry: 1.3 V
